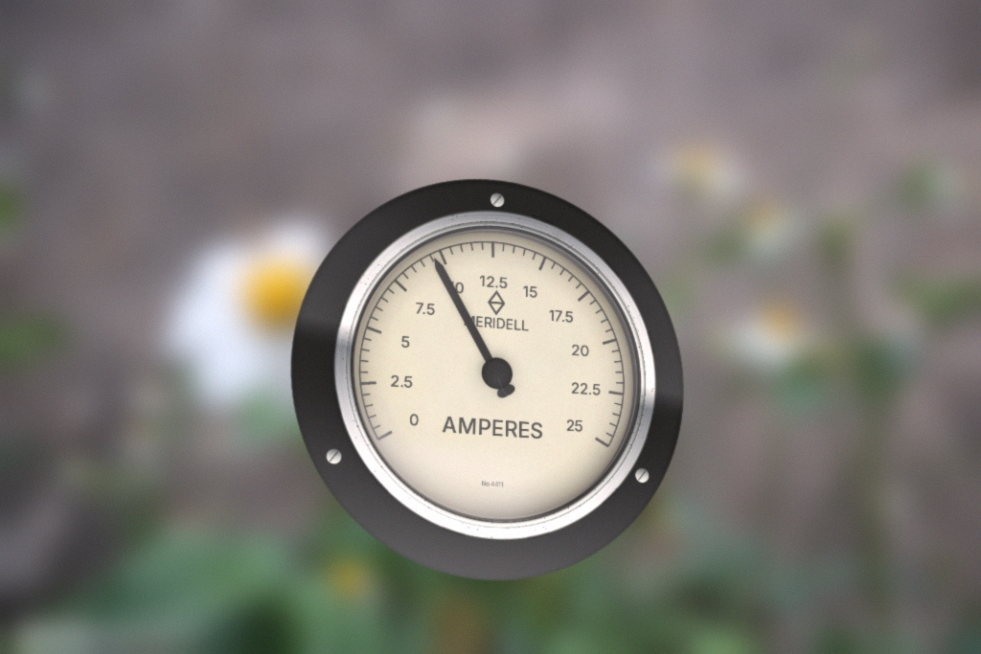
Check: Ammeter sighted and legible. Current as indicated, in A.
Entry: 9.5 A
